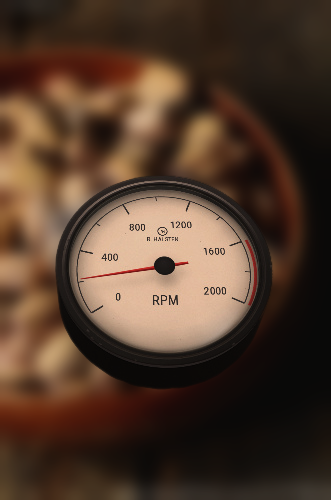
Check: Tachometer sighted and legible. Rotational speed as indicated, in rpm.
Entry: 200 rpm
